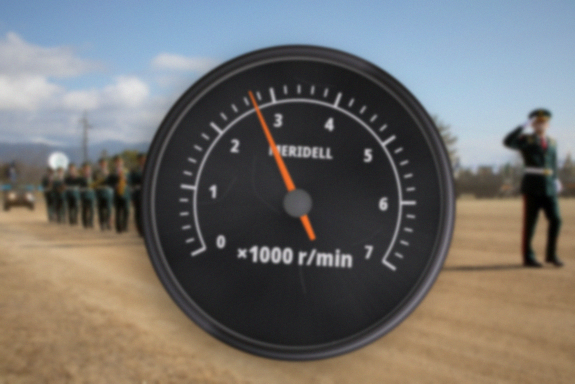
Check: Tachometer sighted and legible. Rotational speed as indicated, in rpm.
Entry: 2700 rpm
